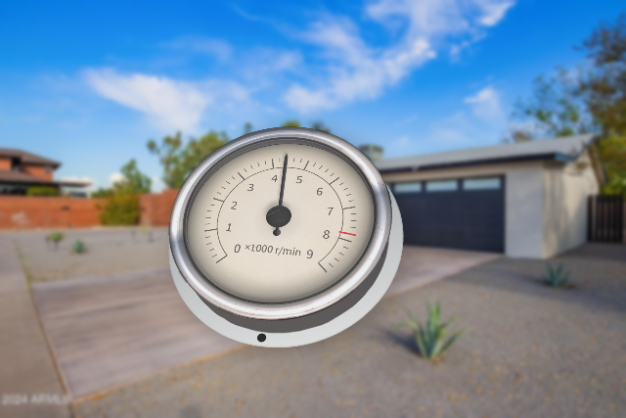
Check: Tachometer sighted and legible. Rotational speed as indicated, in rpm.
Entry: 4400 rpm
